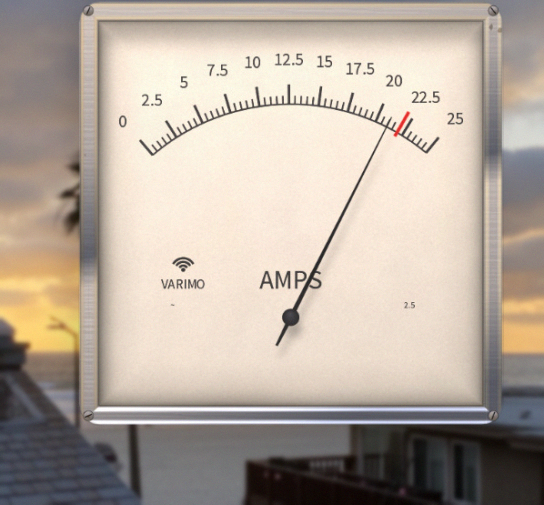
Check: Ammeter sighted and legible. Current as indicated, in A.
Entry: 21 A
